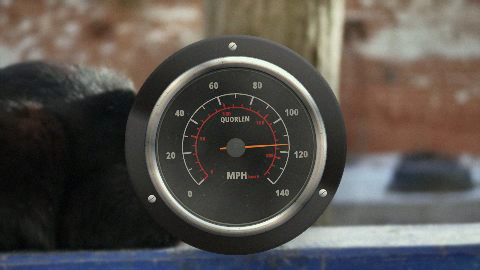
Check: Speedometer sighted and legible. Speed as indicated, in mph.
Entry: 115 mph
